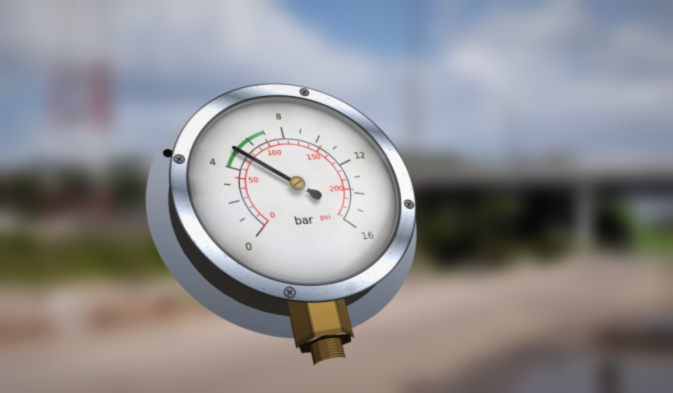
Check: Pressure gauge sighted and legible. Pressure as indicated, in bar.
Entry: 5 bar
